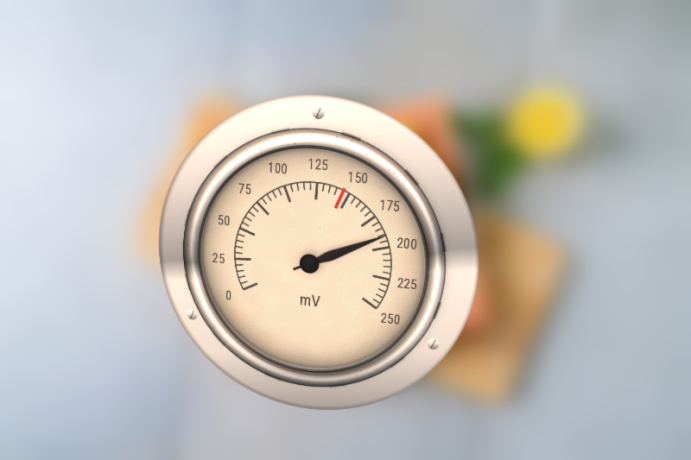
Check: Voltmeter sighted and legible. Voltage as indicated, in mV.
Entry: 190 mV
